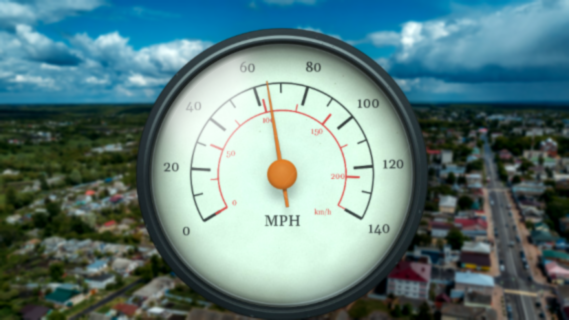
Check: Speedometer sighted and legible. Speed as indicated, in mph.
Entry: 65 mph
